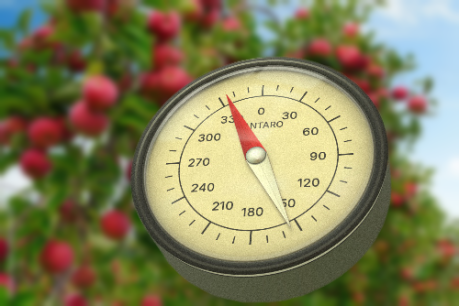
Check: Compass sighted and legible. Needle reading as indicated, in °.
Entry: 335 °
